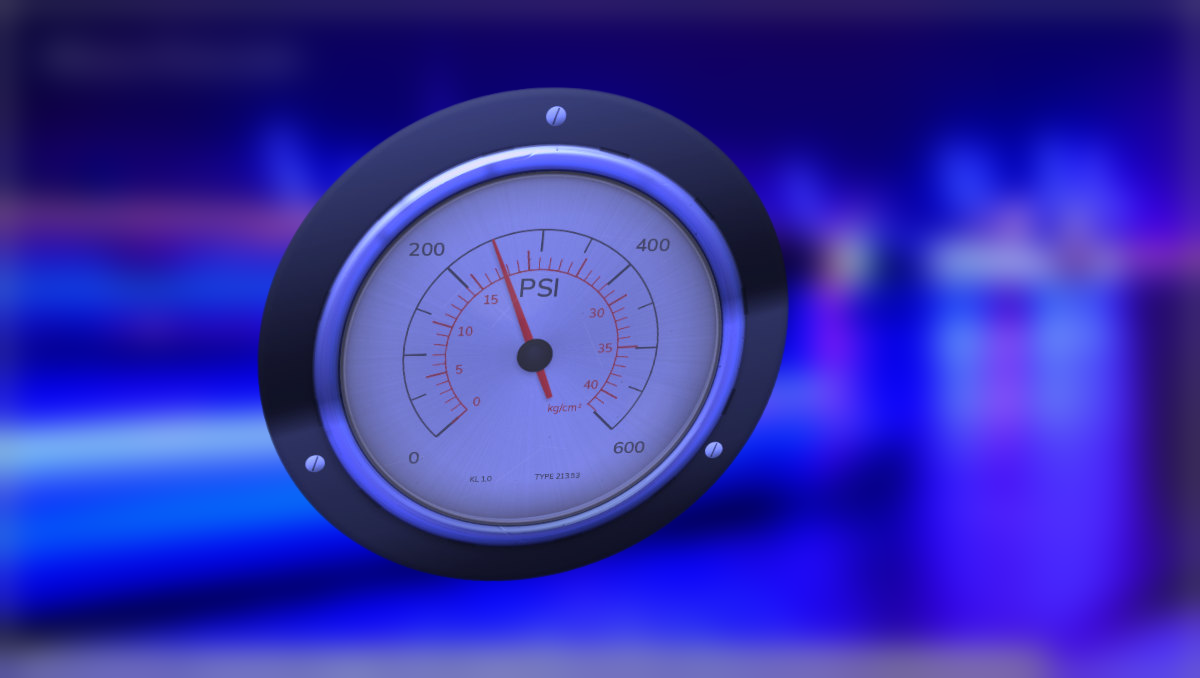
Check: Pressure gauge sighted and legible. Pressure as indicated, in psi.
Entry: 250 psi
